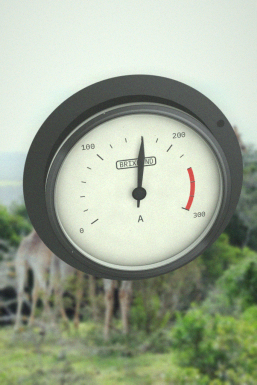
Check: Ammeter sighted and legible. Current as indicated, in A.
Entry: 160 A
